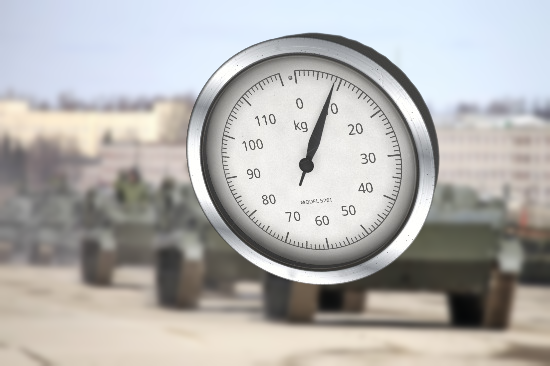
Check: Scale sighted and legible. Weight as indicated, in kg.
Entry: 9 kg
